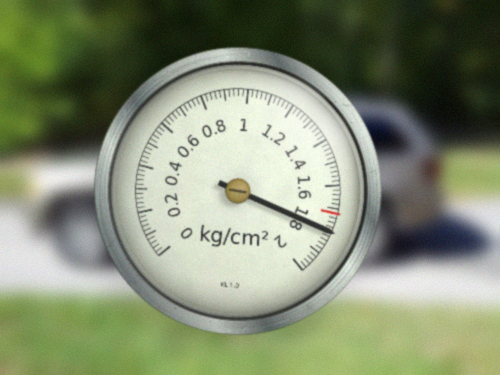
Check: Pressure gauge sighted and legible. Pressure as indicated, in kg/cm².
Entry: 1.8 kg/cm²
